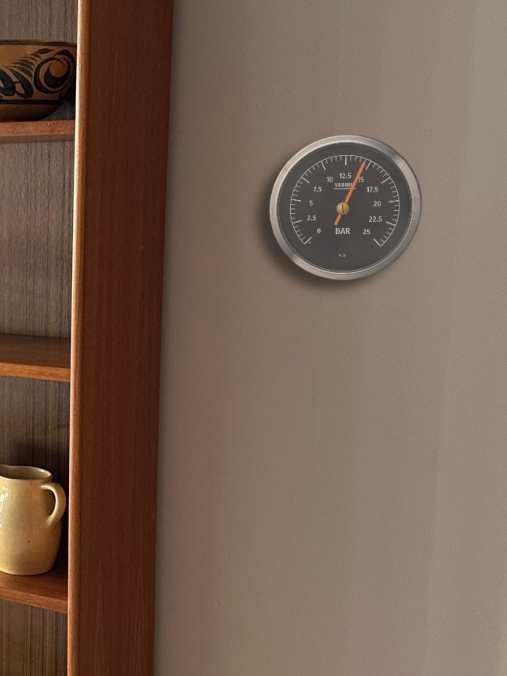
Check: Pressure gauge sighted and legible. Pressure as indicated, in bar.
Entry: 14.5 bar
